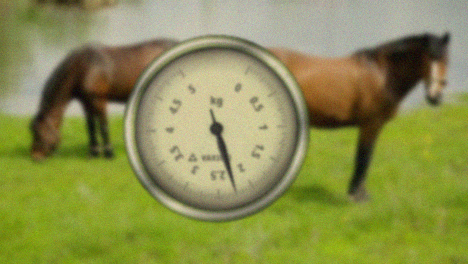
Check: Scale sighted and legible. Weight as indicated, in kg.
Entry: 2.25 kg
